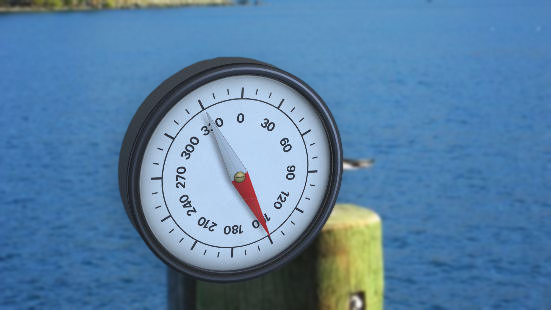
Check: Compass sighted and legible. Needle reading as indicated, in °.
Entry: 150 °
